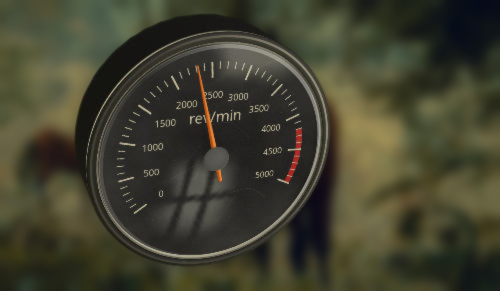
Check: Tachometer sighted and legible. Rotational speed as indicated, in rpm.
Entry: 2300 rpm
